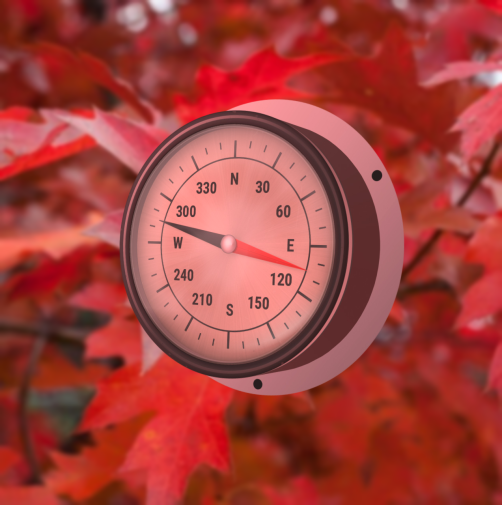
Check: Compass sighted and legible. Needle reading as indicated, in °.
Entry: 105 °
